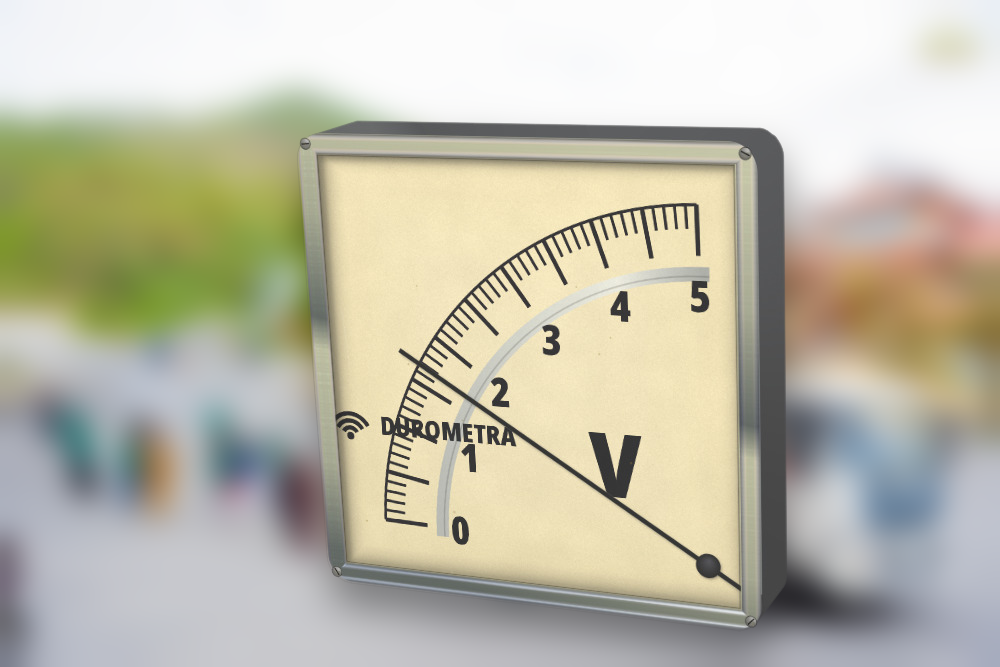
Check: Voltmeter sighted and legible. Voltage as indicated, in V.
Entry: 1.7 V
